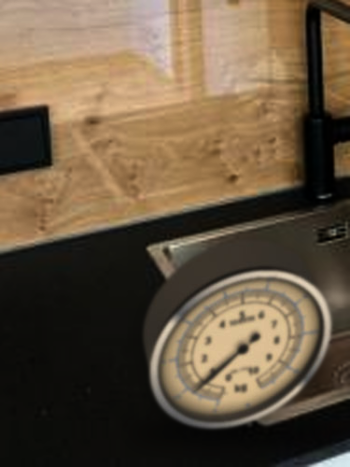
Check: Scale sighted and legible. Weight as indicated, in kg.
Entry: 1 kg
